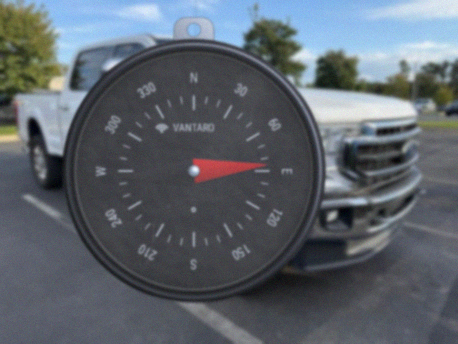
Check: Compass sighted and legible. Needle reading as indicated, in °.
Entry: 85 °
